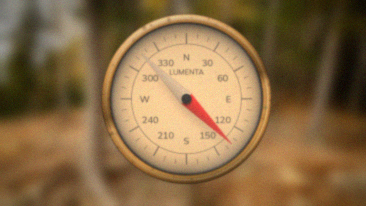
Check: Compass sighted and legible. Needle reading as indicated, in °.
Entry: 135 °
